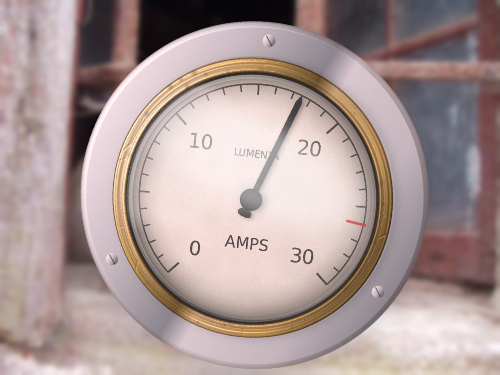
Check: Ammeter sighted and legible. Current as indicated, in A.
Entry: 17.5 A
